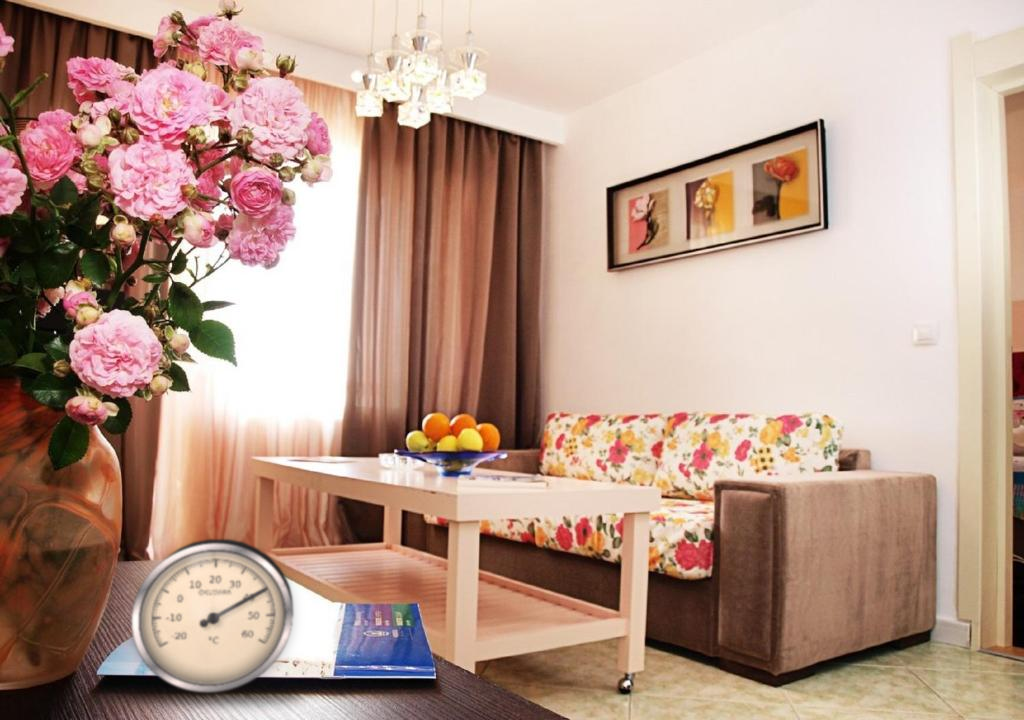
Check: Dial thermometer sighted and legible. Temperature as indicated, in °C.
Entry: 40 °C
